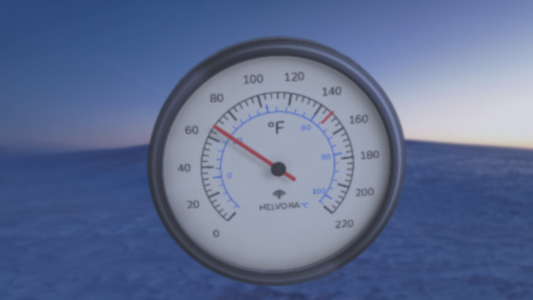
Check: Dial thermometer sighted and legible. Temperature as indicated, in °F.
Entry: 68 °F
